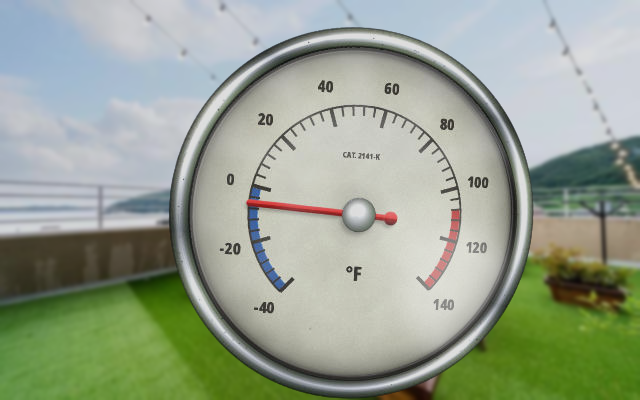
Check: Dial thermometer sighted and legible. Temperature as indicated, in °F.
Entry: -6 °F
